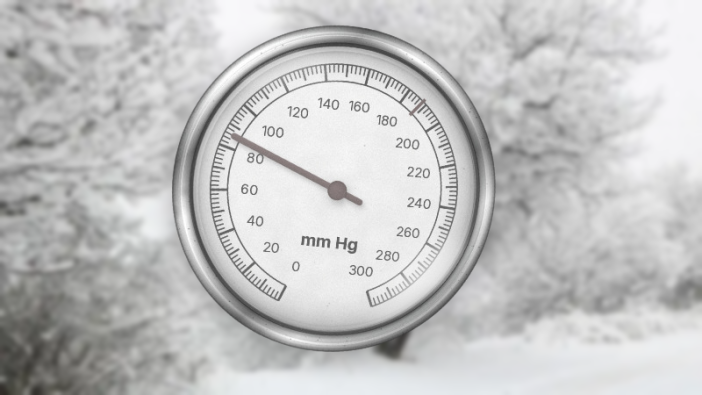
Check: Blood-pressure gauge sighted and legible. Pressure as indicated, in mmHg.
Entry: 86 mmHg
